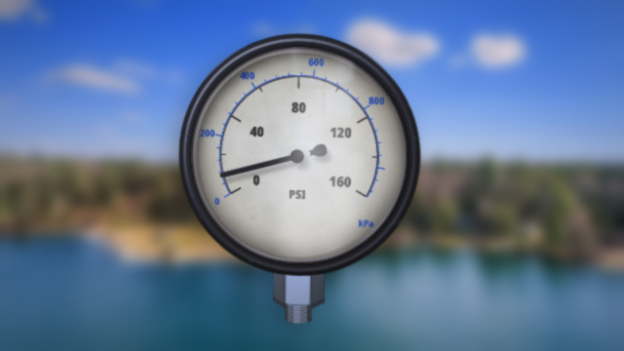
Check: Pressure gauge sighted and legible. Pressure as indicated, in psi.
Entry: 10 psi
